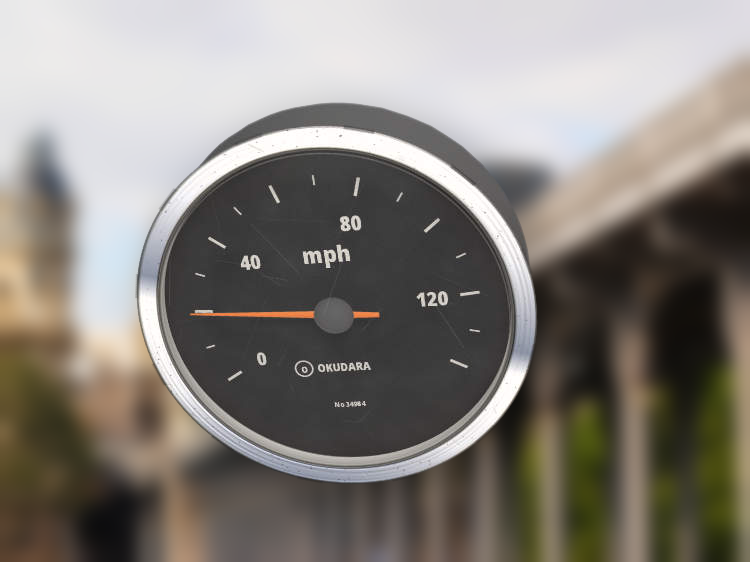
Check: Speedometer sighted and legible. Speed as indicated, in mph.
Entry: 20 mph
